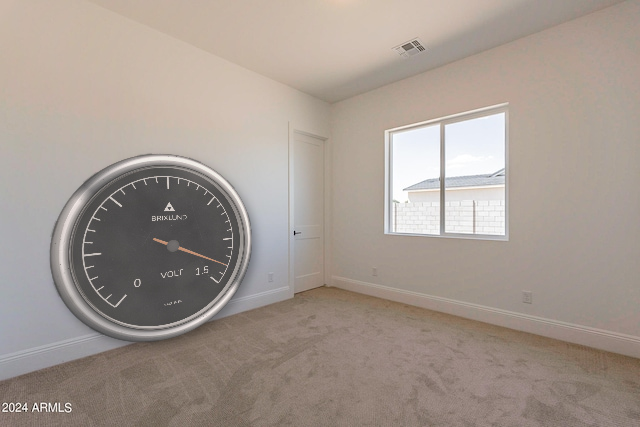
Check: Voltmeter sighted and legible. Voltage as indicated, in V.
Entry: 1.4 V
